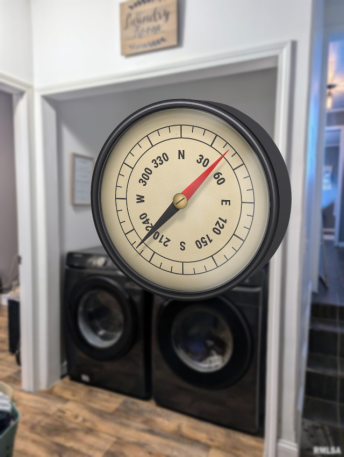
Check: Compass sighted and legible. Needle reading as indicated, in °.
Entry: 45 °
